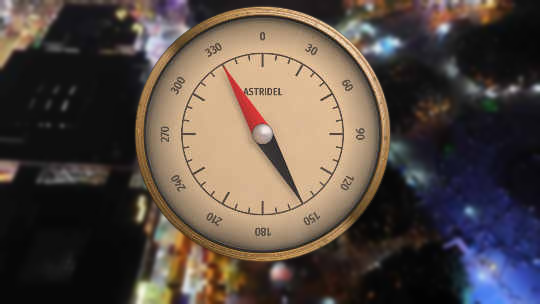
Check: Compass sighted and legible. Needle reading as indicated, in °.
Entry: 330 °
